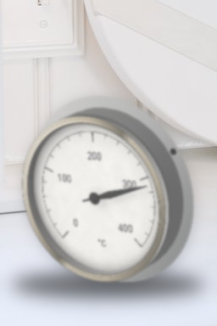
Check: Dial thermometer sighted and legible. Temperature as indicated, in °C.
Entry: 310 °C
